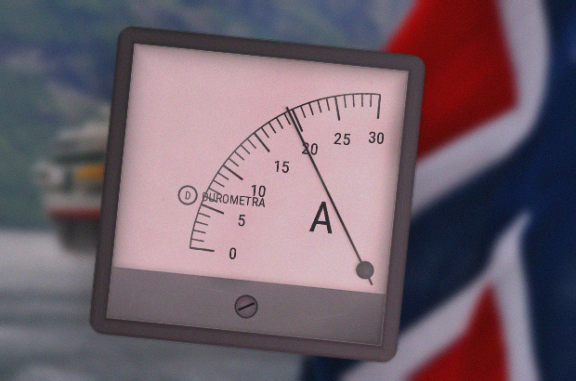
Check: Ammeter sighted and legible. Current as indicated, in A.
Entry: 19.5 A
